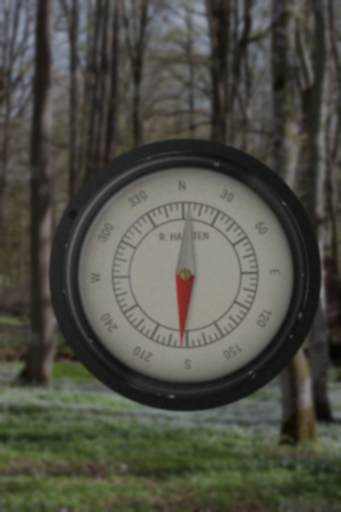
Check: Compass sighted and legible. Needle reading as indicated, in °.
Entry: 185 °
